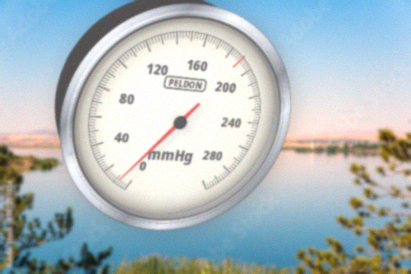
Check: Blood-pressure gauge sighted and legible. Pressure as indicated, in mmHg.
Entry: 10 mmHg
